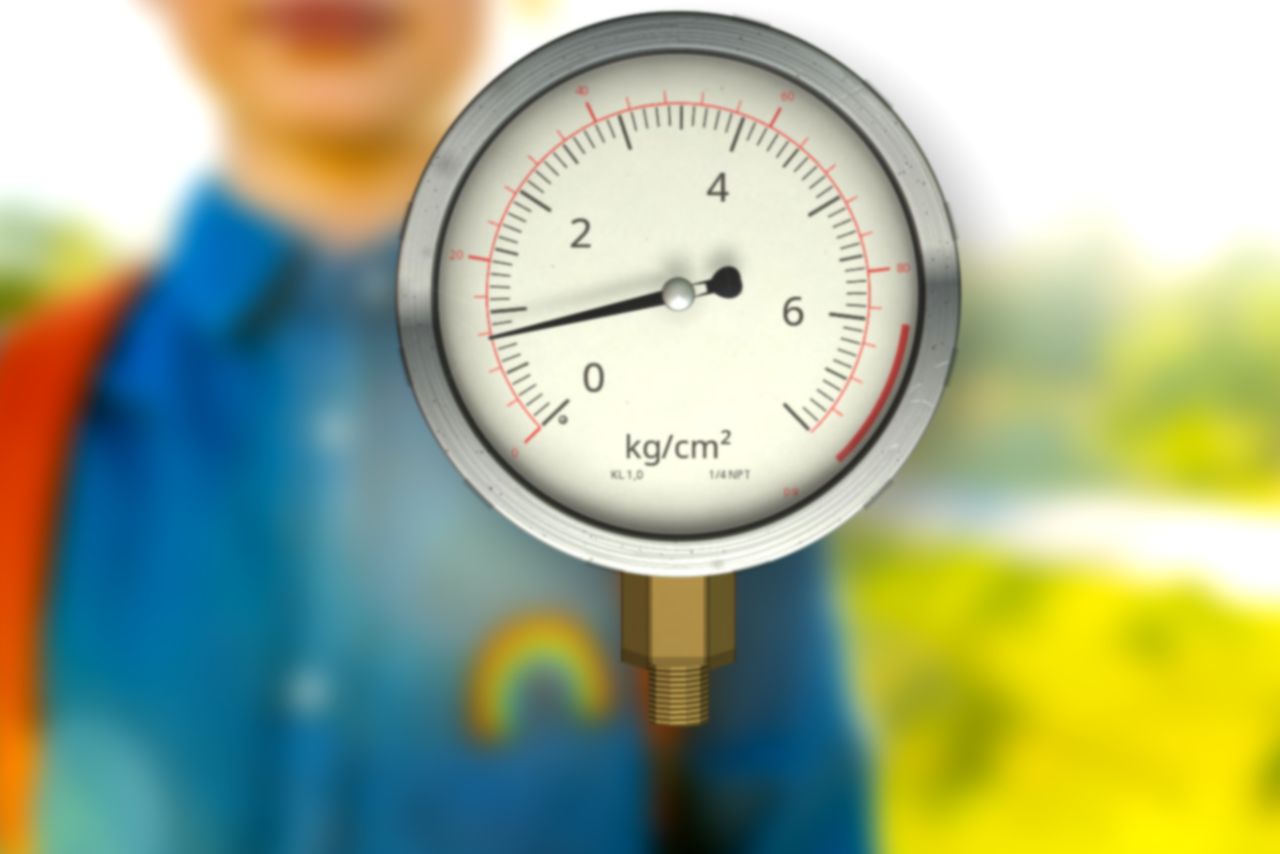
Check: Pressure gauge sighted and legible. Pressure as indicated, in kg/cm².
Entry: 0.8 kg/cm²
